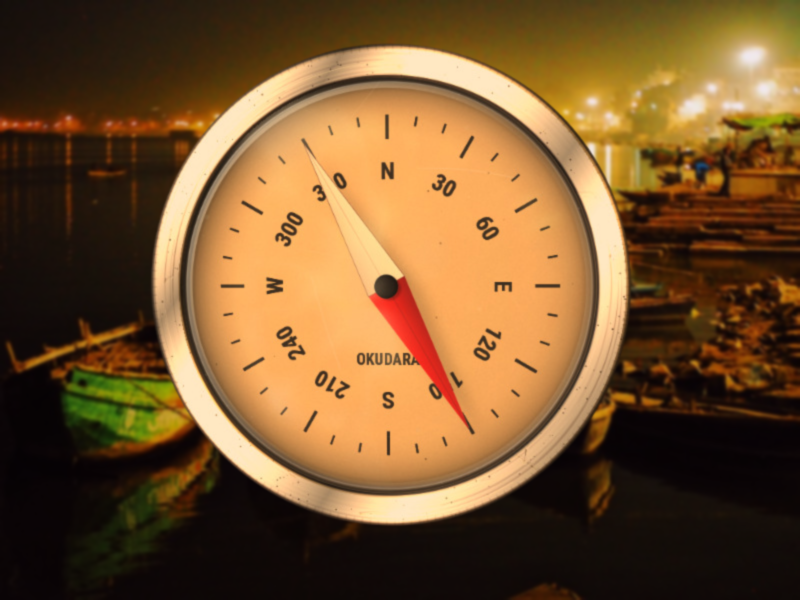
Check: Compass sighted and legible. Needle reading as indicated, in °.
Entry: 150 °
